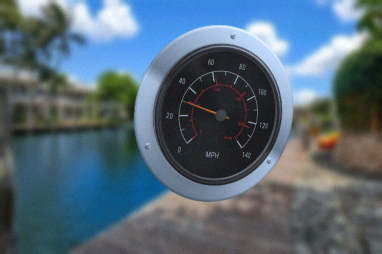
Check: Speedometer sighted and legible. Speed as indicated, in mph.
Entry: 30 mph
